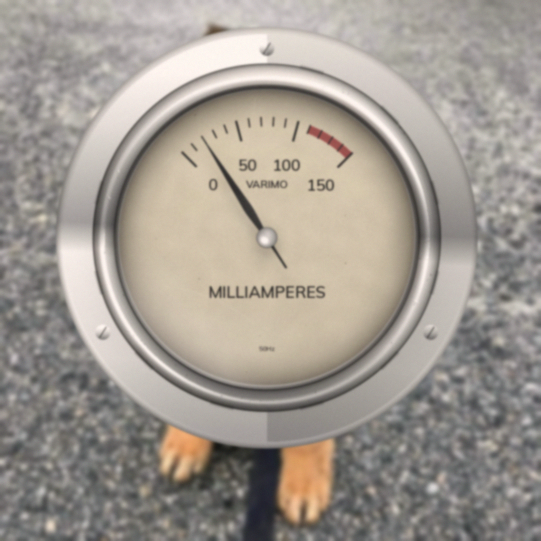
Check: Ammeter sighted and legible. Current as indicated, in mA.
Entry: 20 mA
